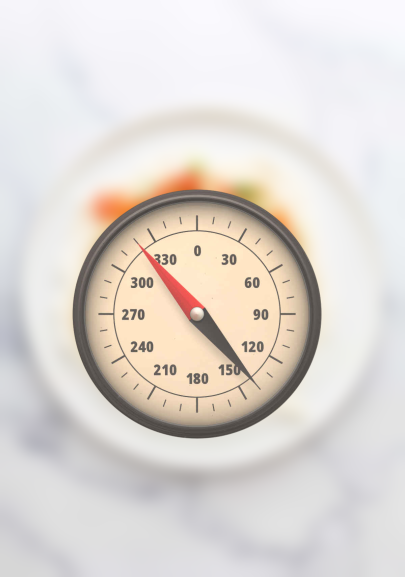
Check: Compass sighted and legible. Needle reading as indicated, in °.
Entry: 320 °
